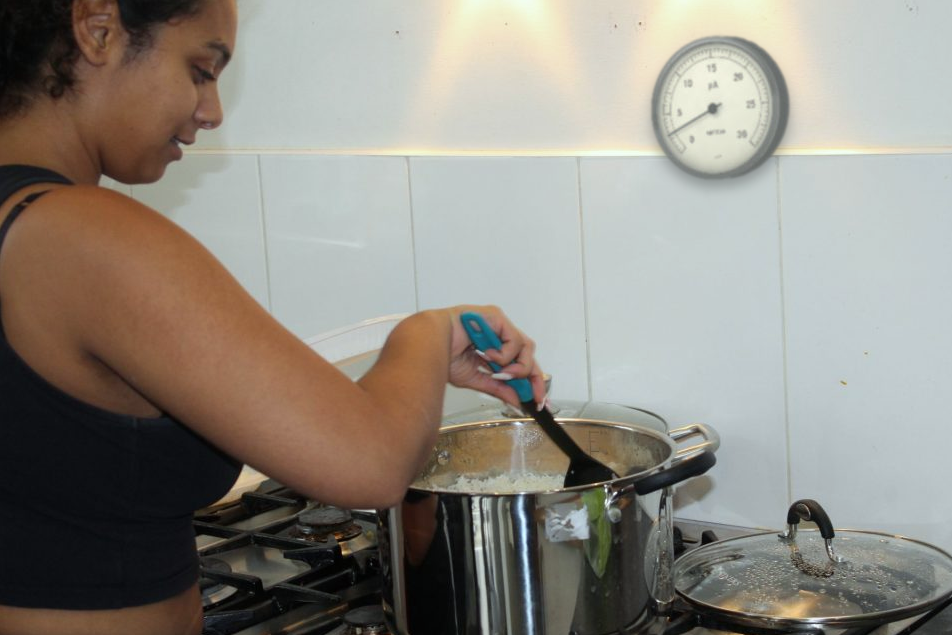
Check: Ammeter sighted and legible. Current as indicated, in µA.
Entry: 2.5 µA
